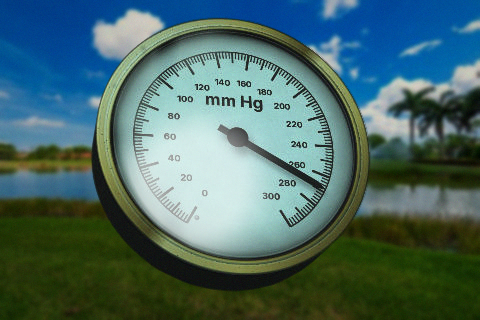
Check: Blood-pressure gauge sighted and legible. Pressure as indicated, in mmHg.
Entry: 270 mmHg
